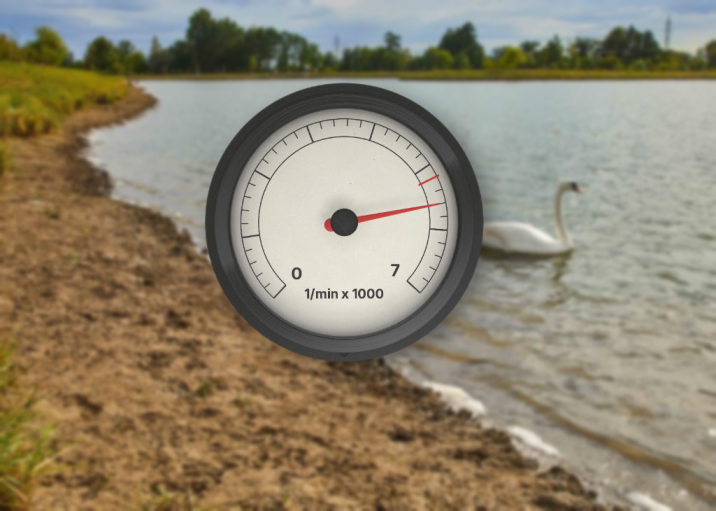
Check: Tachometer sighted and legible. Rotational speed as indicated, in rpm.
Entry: 5600 rpm
